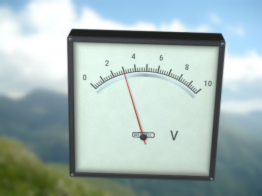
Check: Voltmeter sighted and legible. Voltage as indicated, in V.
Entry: 3 V
